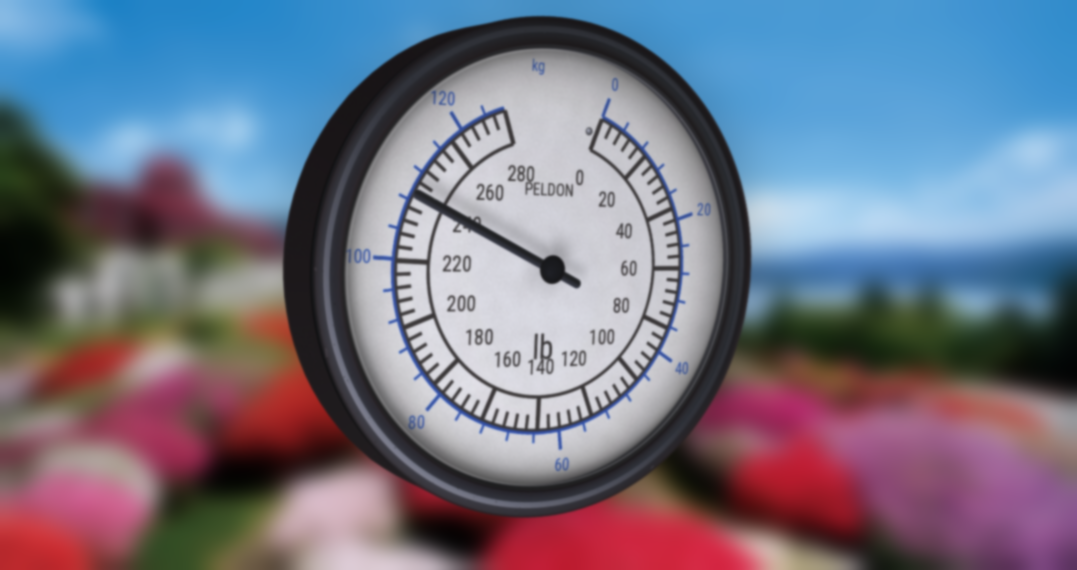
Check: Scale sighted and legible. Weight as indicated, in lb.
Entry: 240 lb
